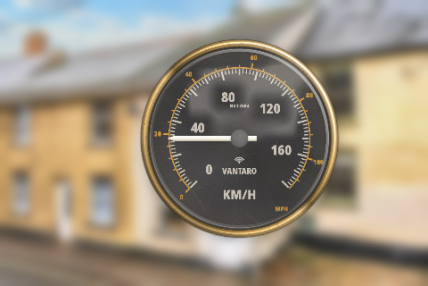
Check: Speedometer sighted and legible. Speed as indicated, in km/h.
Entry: 30 km/h
